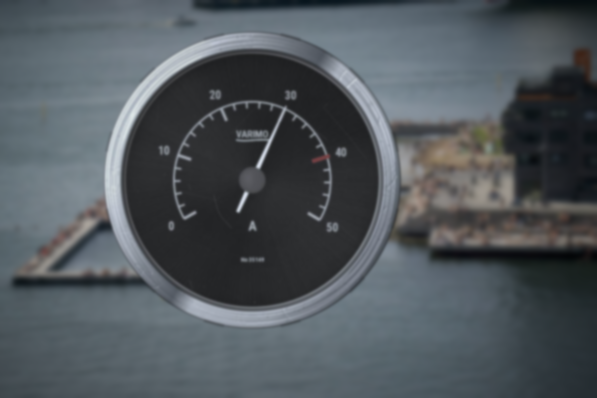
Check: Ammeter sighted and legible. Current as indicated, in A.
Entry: 30 A
